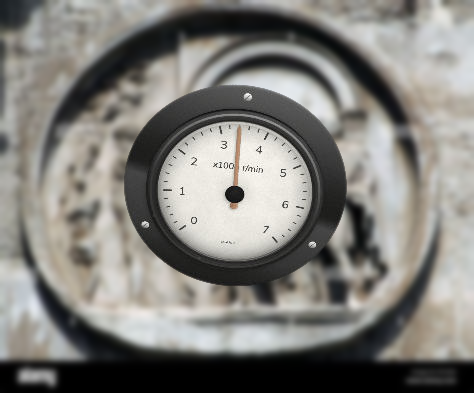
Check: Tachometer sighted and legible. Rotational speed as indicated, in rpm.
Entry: 3400 rpm
